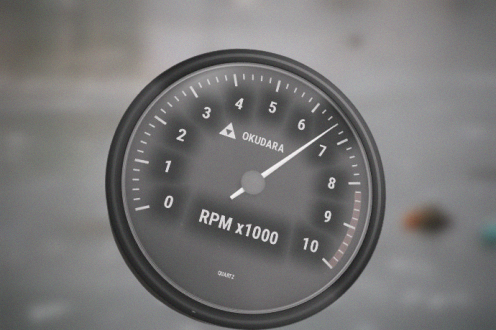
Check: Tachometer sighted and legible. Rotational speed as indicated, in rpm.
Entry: 6600 rpm
